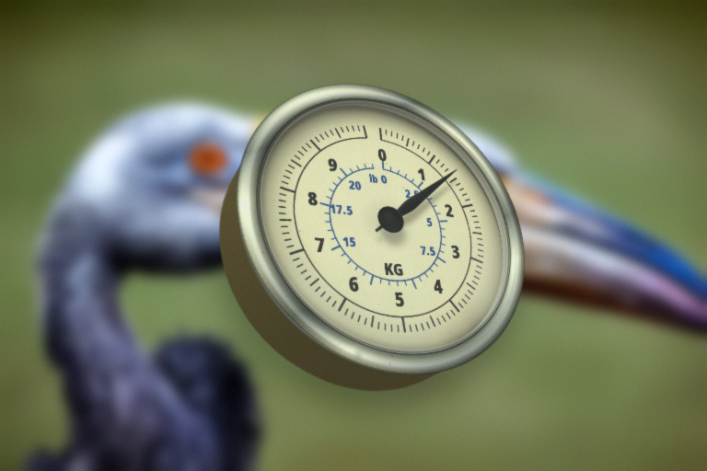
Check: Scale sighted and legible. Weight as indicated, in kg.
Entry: 1.4 kg
